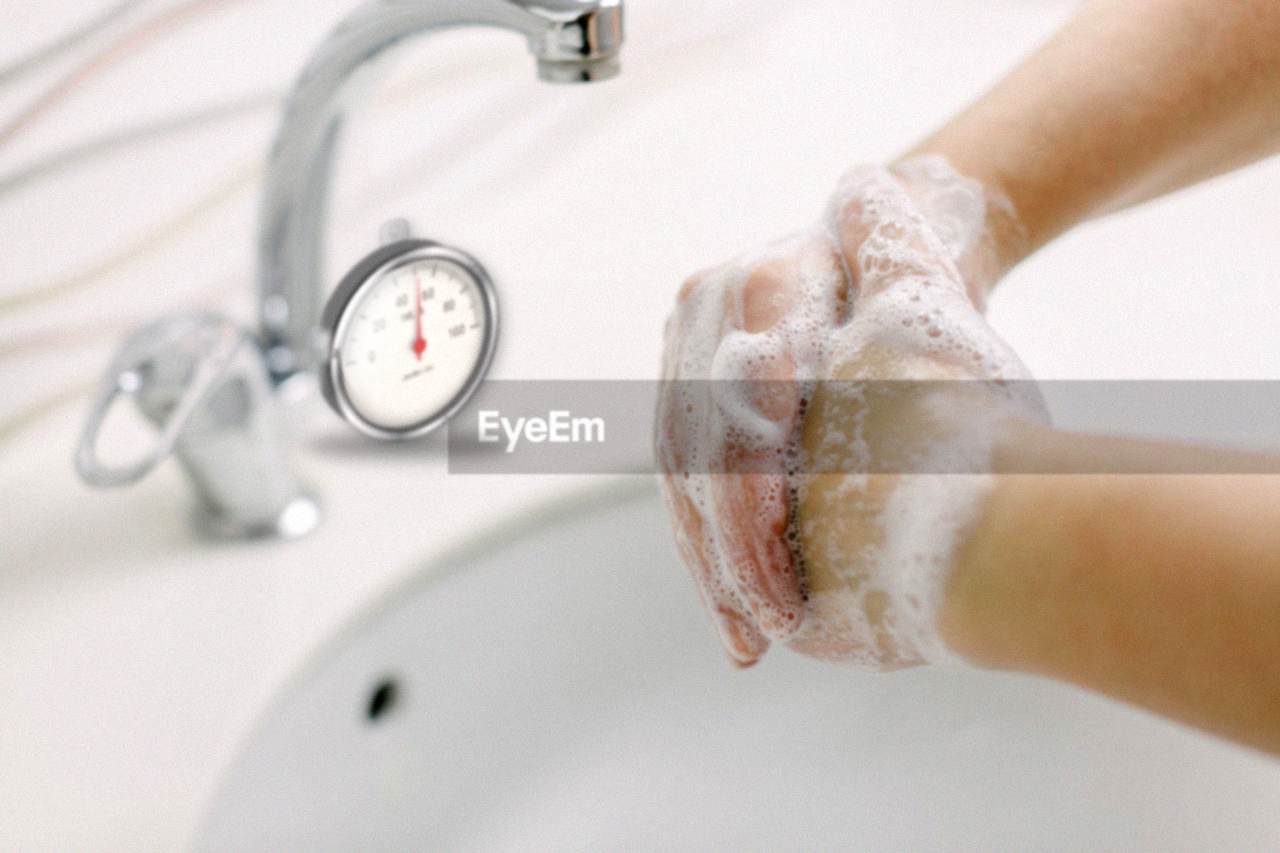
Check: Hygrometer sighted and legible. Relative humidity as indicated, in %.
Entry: 50 %
